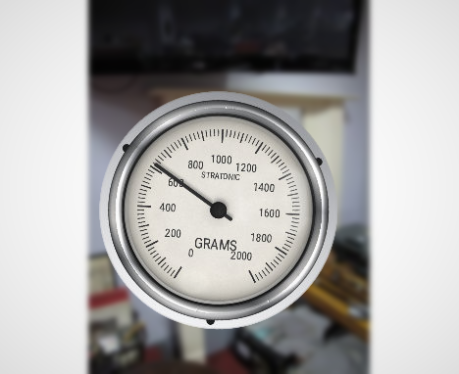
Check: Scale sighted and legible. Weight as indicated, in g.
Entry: 620 g
